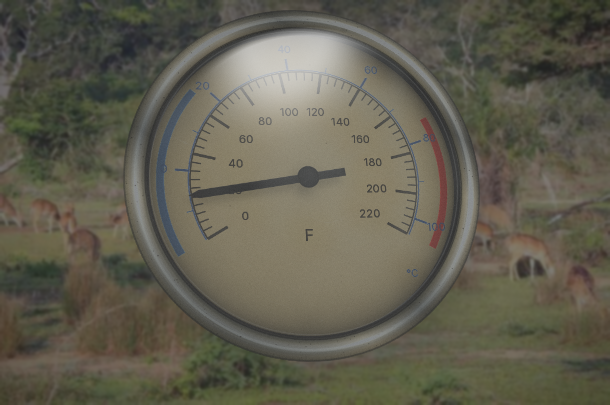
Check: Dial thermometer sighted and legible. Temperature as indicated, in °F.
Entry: 20 °F
